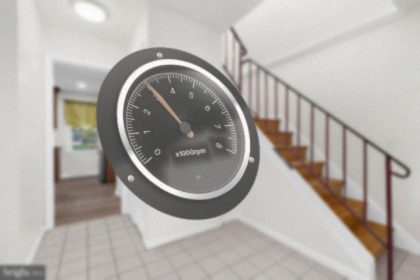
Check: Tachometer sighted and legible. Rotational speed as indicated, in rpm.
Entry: 3000 rpm
